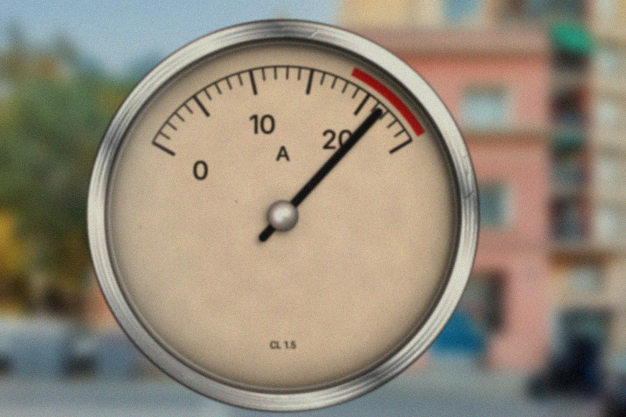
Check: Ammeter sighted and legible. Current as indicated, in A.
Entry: 21.5 A
